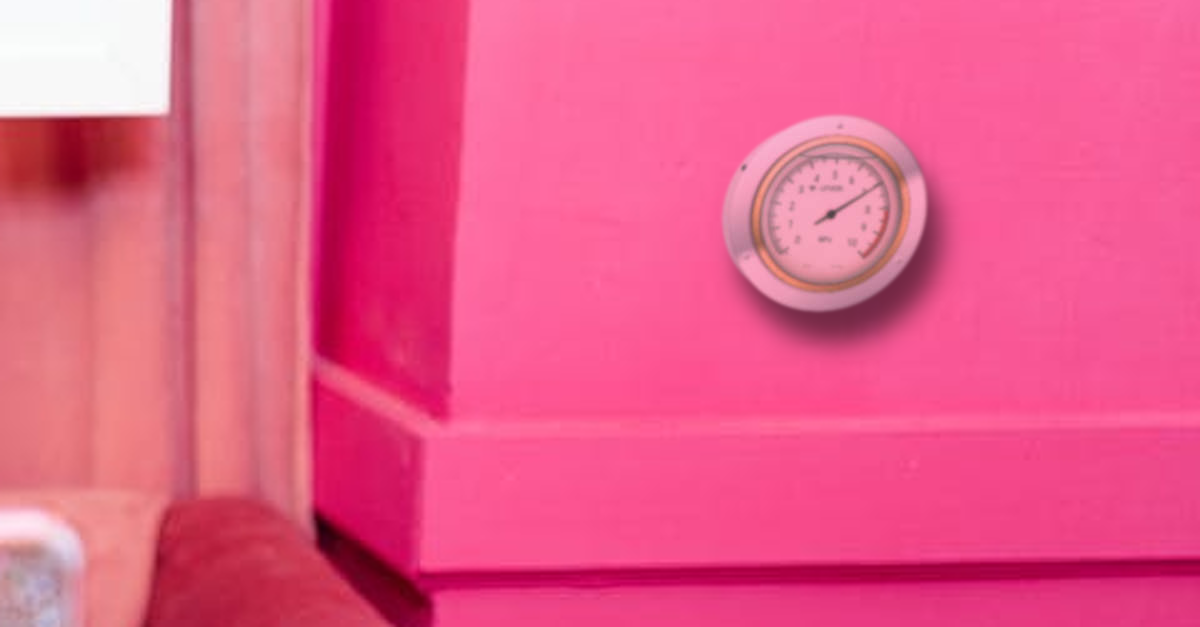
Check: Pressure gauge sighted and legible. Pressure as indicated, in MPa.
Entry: 7 MPa
